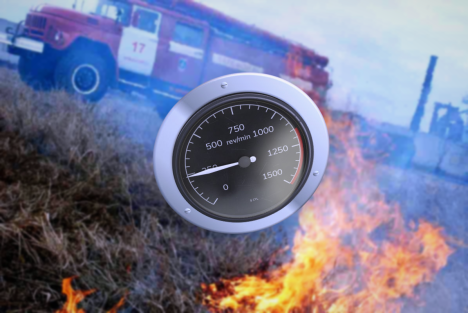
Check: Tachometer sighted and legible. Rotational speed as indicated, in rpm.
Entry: 250 rpm
